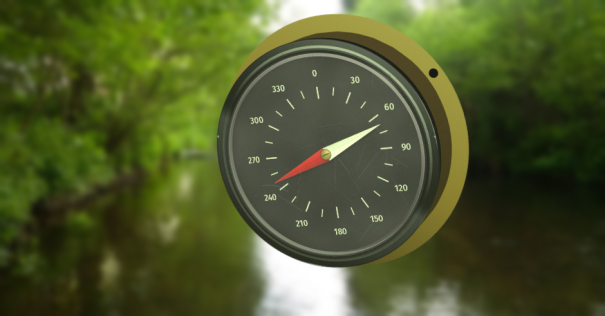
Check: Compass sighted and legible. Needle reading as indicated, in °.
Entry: 247.5 °
